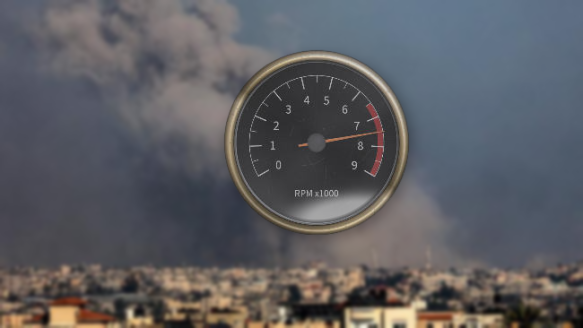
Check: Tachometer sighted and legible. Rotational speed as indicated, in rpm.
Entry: 7500 rpm
